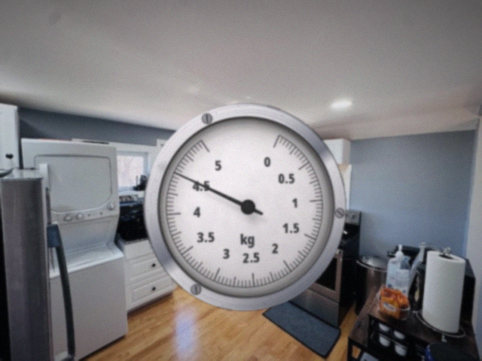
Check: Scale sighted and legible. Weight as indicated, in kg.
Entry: 4.5 kg
